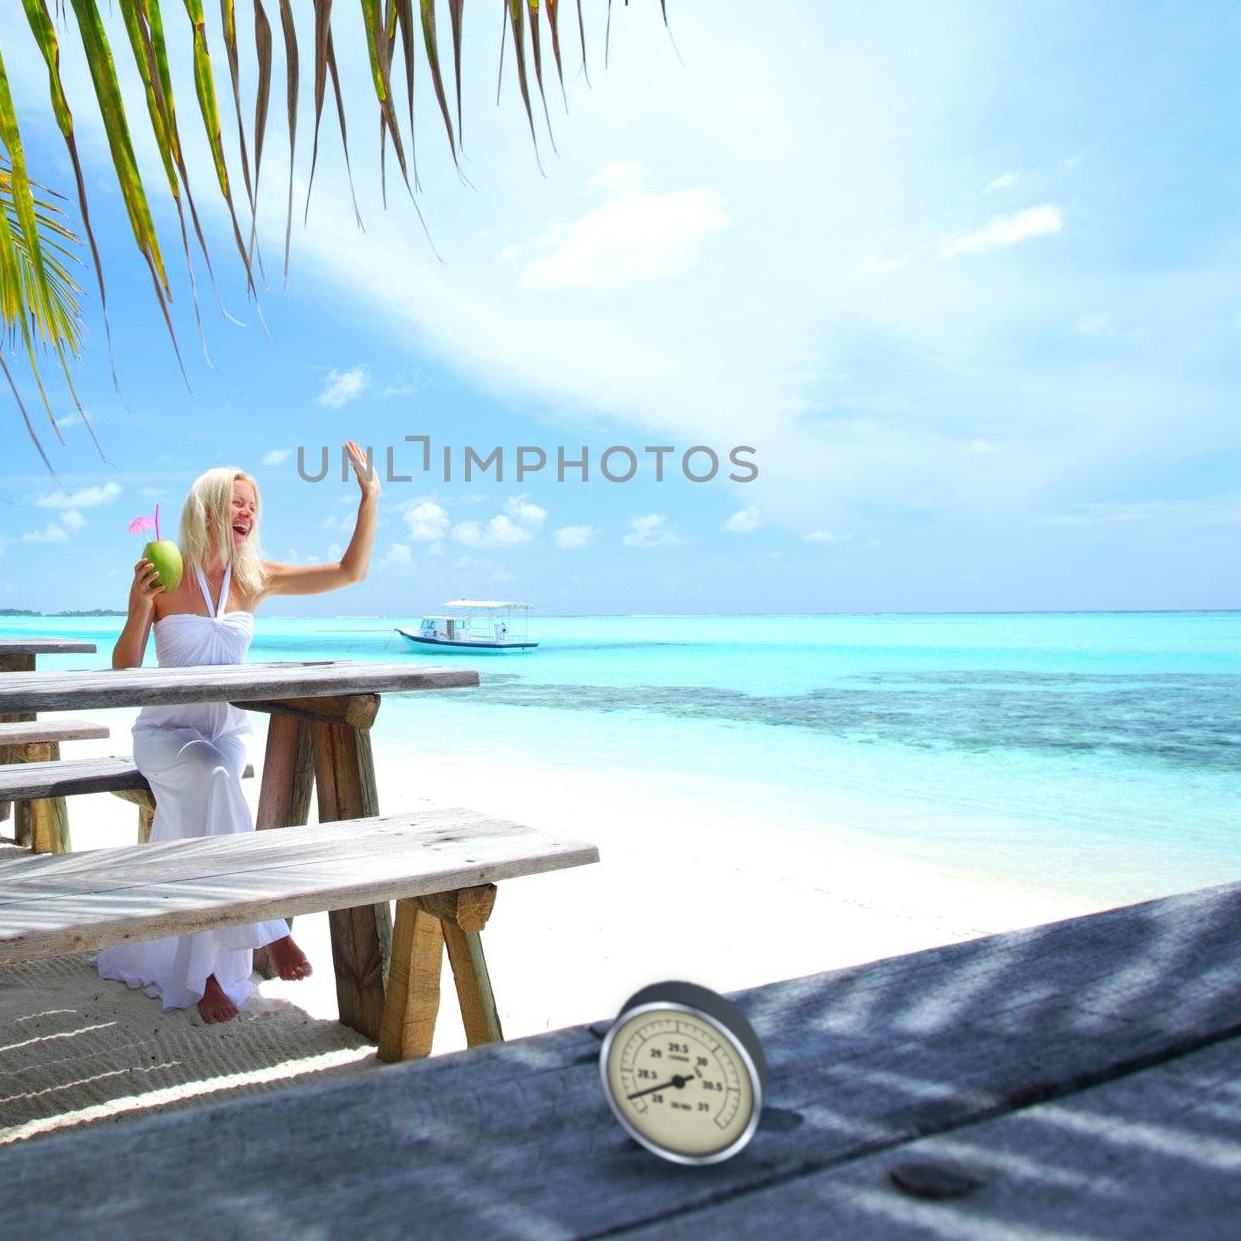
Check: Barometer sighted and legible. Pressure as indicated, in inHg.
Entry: 28.2 inHg
